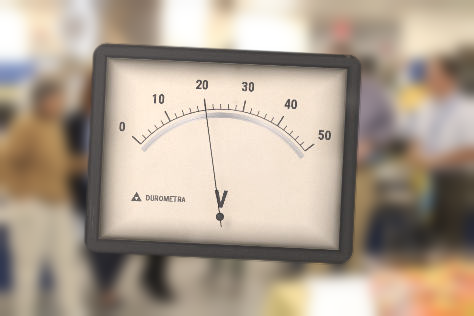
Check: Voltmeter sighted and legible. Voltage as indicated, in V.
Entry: 20 V
